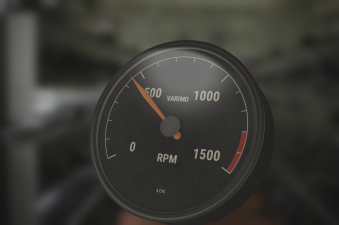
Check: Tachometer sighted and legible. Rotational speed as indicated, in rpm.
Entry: 450 rpm
